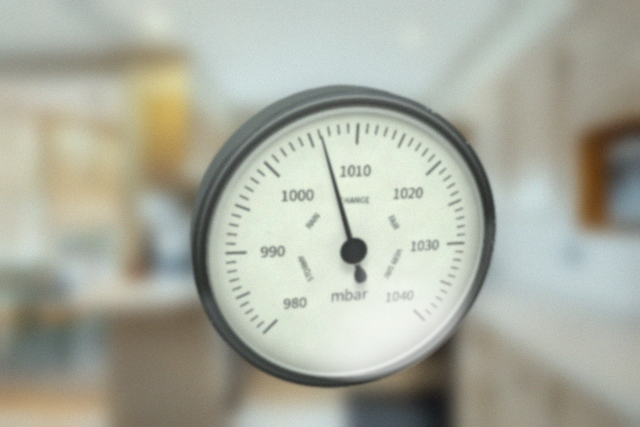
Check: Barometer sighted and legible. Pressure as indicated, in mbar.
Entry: 1006 mbar
